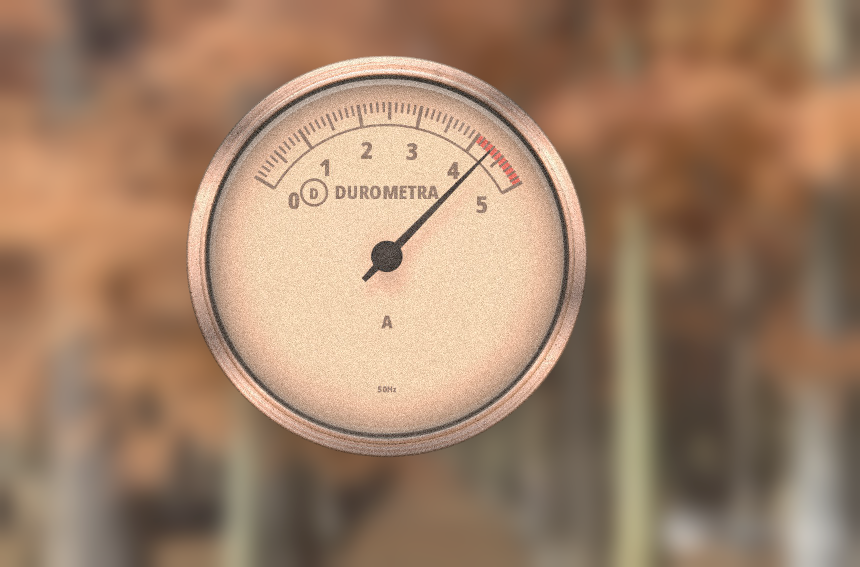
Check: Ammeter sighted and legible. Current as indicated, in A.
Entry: 4.3 A
